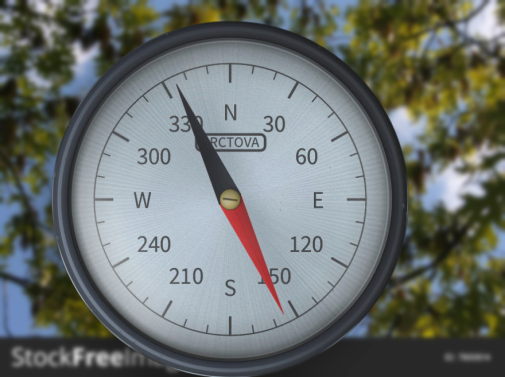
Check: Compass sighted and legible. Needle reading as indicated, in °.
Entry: 155 °
